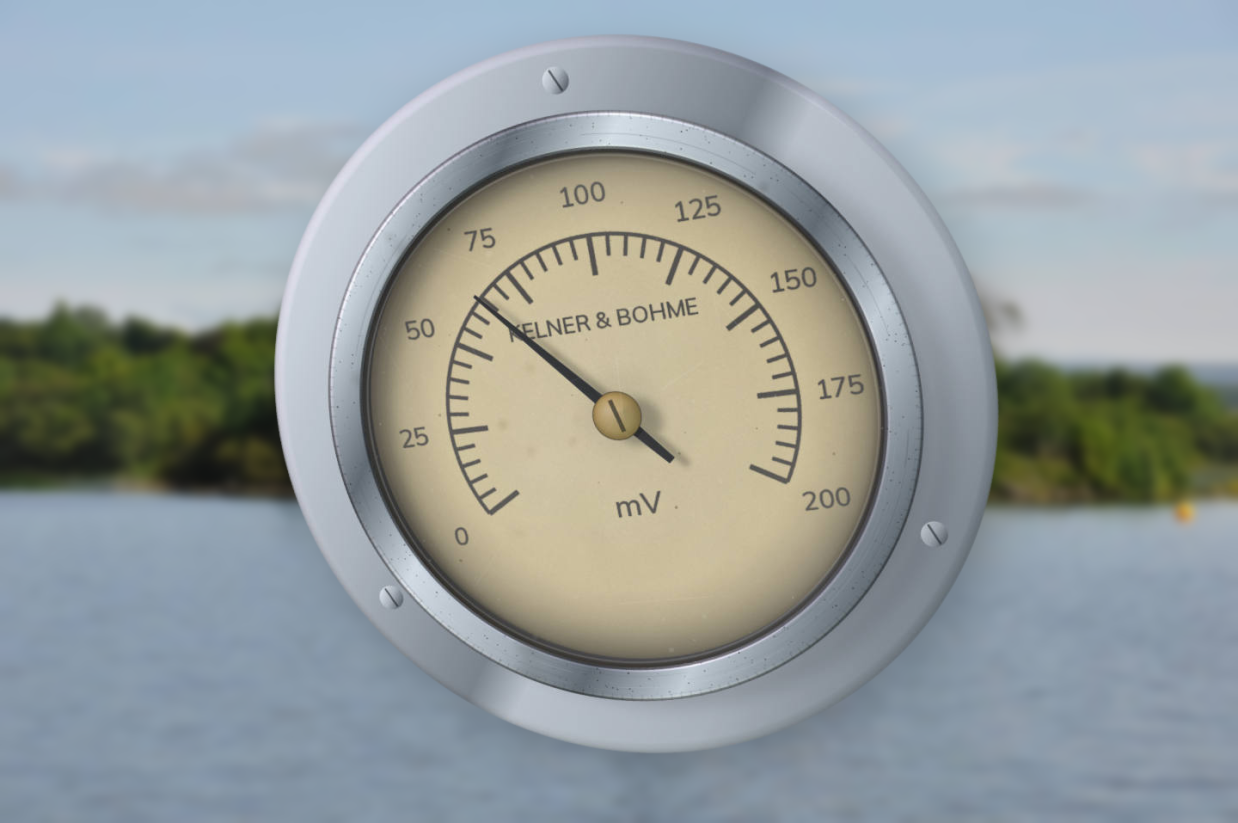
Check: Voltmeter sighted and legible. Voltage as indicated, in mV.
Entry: 65 mV
